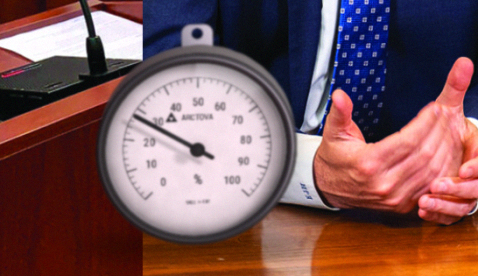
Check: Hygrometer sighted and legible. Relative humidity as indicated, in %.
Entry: 28 %
